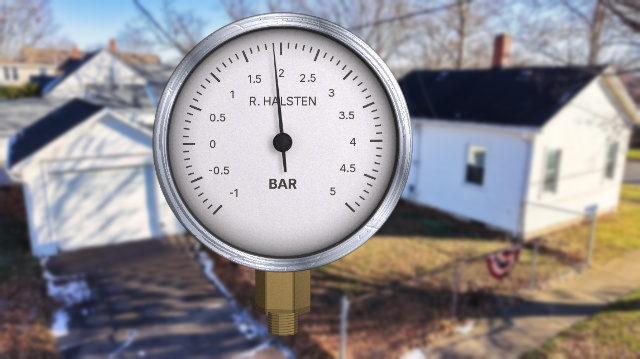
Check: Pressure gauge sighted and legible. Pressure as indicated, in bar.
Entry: 1.9 bar
